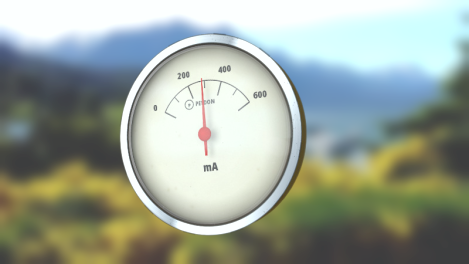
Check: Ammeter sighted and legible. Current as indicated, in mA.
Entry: 300 mA
